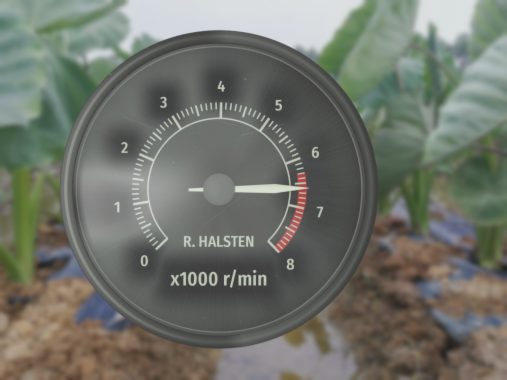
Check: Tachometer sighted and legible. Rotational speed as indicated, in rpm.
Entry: 6600 rpm
